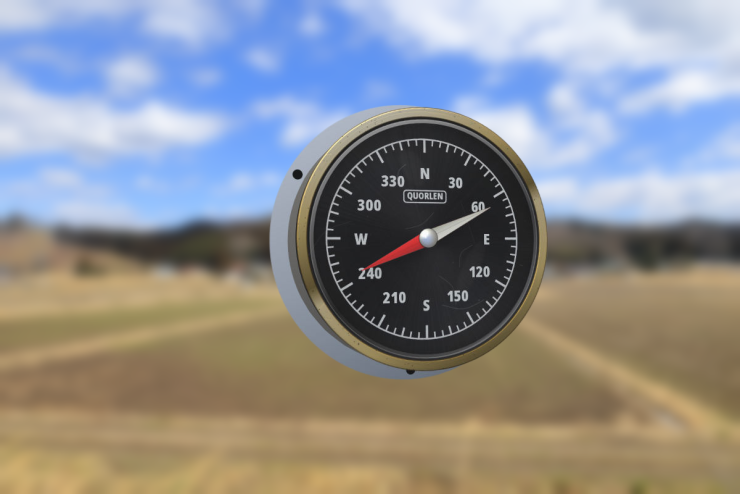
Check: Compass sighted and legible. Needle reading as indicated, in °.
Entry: 245 °
